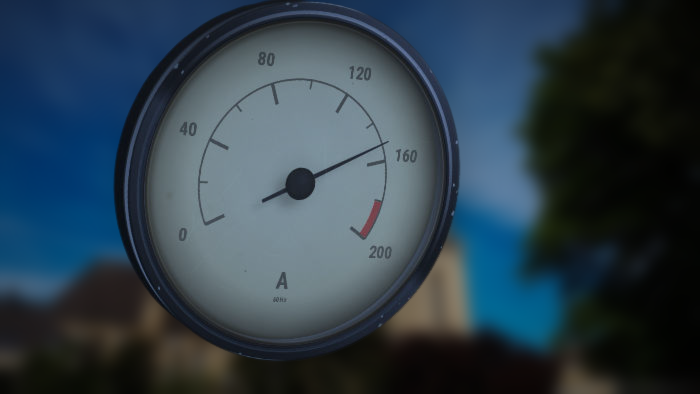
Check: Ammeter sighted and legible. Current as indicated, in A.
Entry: 150 A
